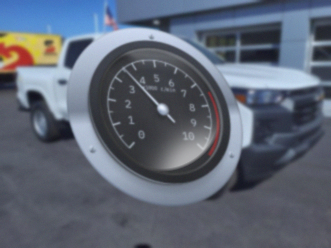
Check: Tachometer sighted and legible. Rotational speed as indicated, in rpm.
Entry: 3500 rpm
